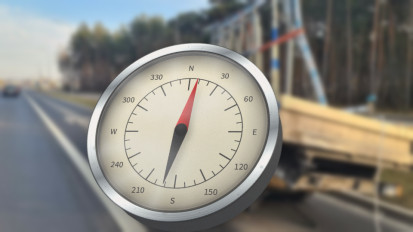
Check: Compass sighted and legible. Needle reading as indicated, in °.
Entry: 10 °
